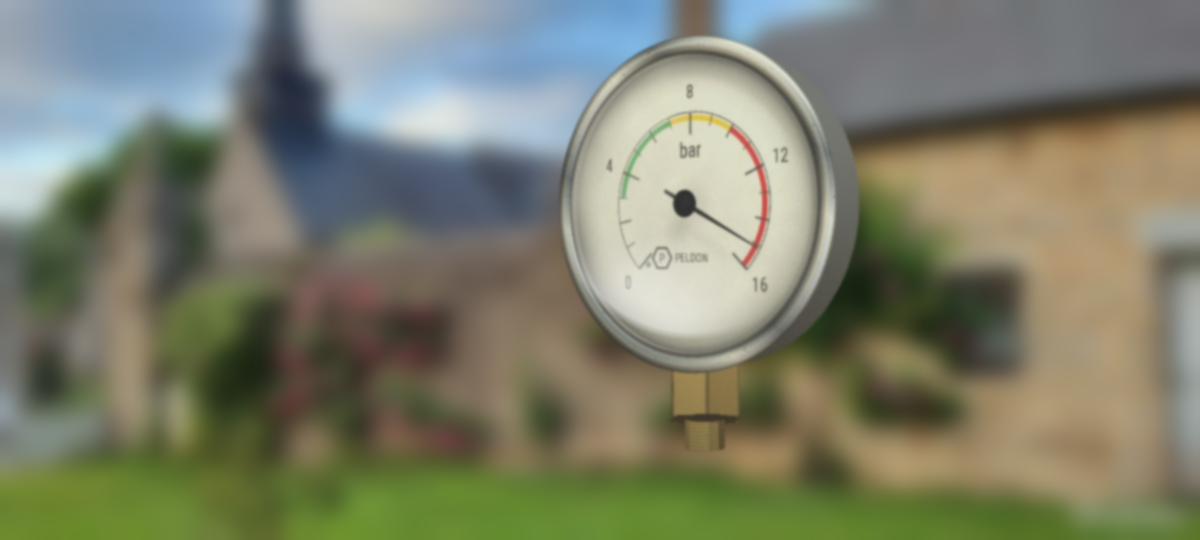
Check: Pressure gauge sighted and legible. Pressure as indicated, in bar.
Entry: 15 bar
